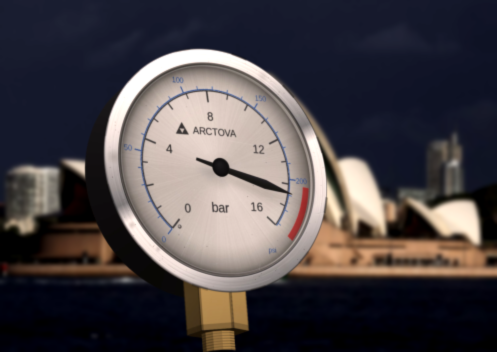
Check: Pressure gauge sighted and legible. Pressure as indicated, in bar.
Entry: 14.5 bar
